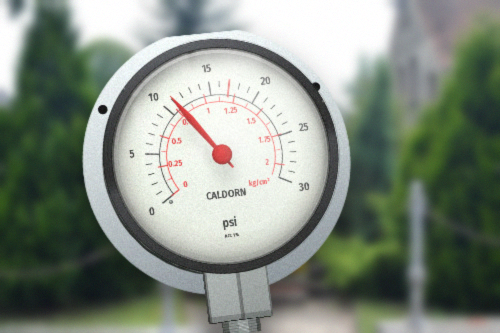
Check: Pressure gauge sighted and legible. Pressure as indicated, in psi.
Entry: 11 psi
